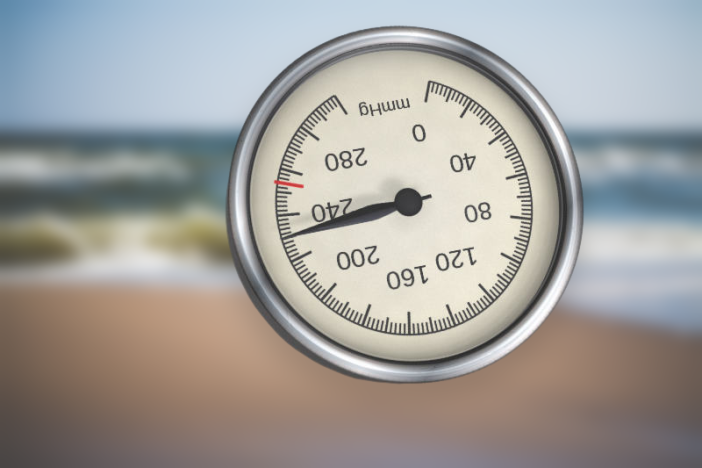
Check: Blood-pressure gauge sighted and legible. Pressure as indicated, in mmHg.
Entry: 230 mmHg
